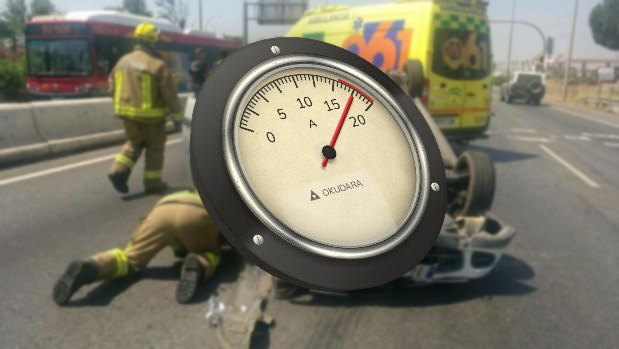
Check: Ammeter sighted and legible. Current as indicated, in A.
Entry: 17.5 A
